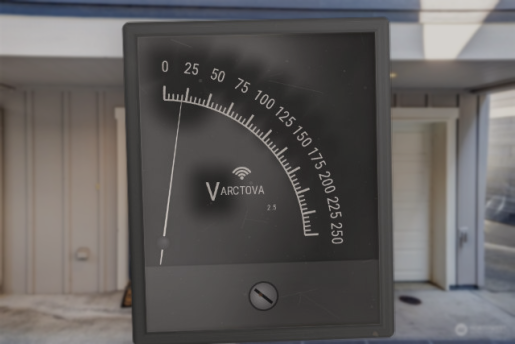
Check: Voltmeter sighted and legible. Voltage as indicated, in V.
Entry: 20 V
